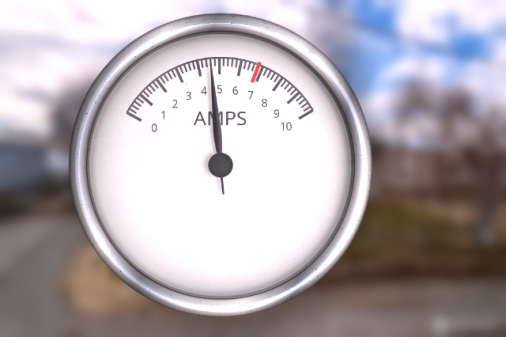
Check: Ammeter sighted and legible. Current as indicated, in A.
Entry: 4.6 A
